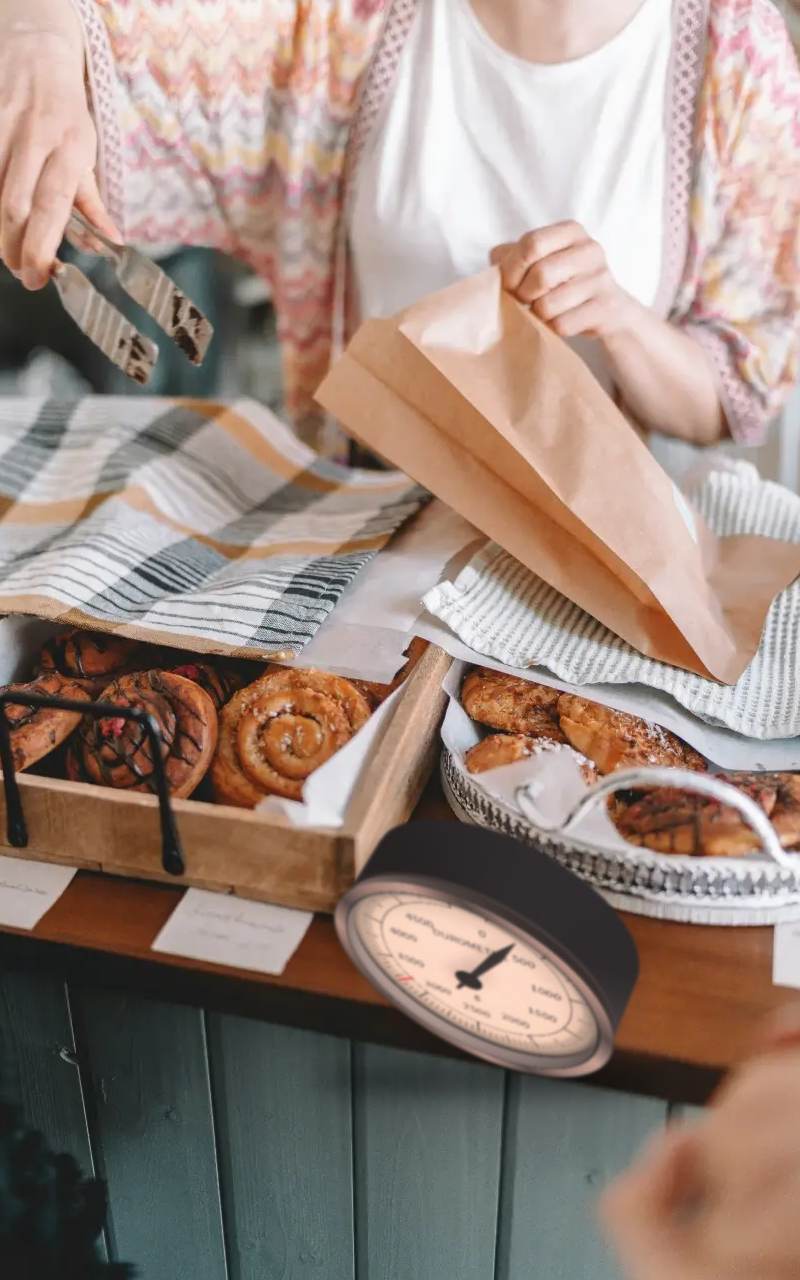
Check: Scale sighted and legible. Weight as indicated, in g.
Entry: 250 g
